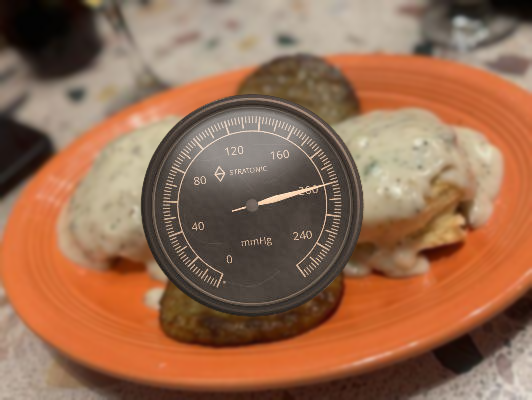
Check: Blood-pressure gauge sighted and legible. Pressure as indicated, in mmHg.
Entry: 200 mmHg
